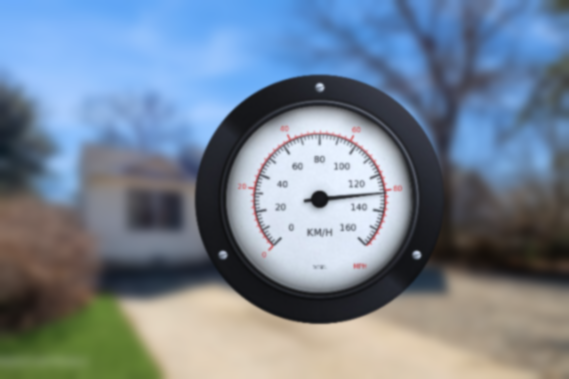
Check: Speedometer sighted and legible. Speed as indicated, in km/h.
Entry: 130 km/h
